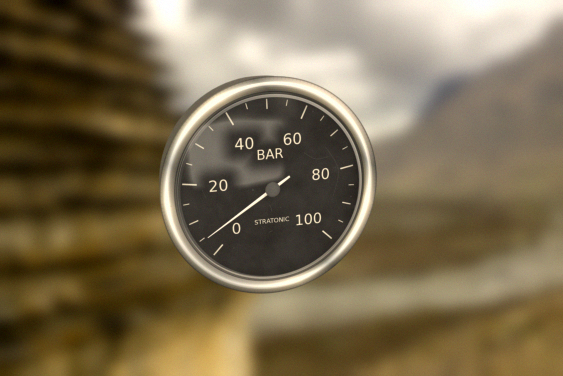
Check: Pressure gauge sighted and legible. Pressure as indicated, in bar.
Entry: 5 bar
